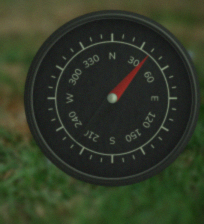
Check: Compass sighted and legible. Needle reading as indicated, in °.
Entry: 40 °
